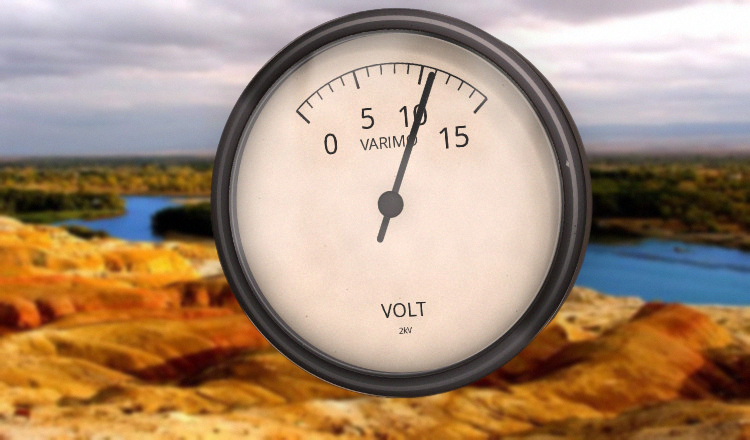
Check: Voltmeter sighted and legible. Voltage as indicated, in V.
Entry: 11 V
